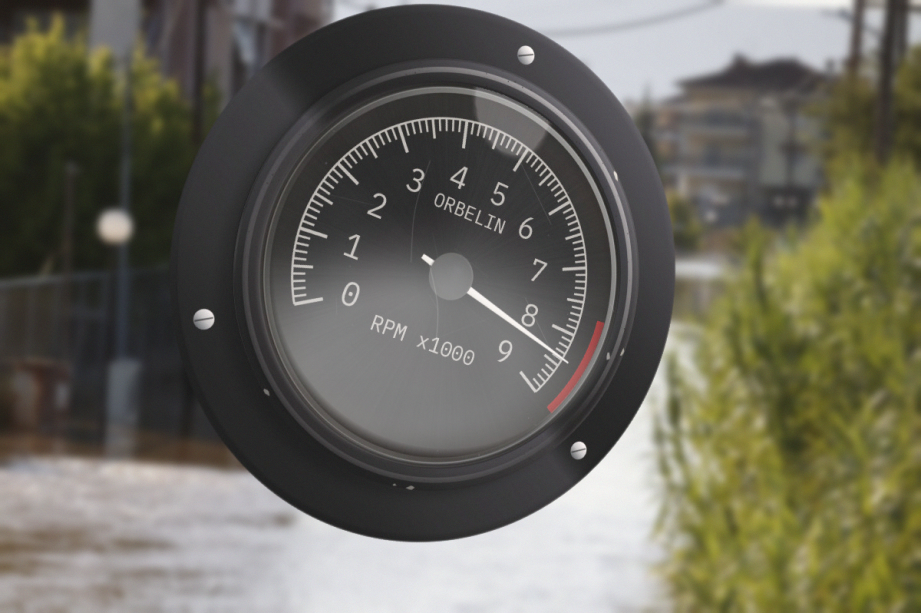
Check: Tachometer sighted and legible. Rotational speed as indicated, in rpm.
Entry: 8400 rpm
